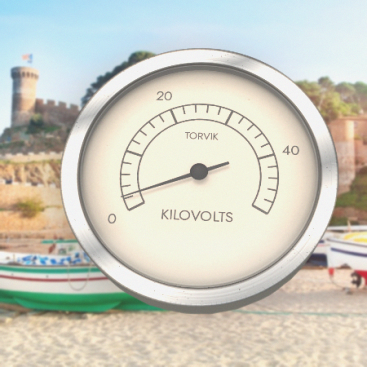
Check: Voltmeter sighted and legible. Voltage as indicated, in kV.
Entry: 2 kV
